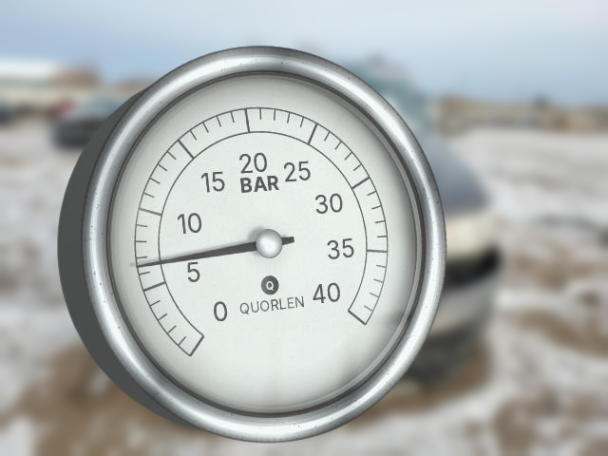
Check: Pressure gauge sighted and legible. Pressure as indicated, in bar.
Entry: 6.5 bar
